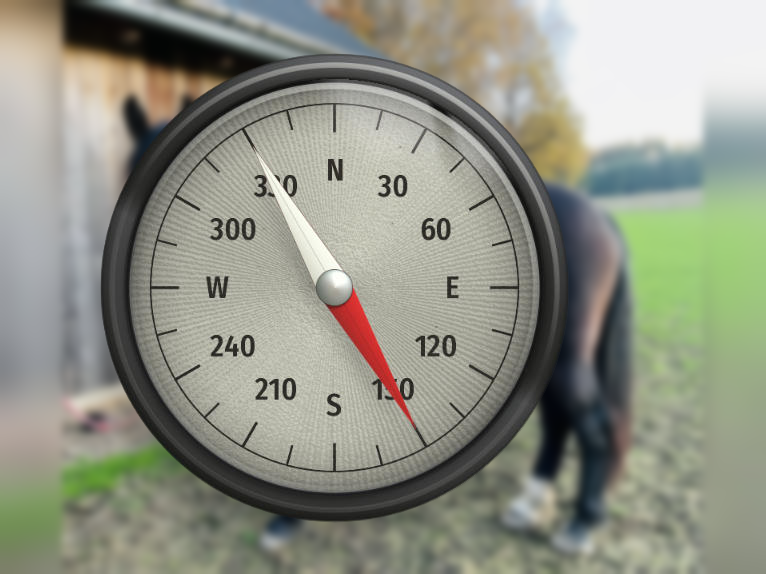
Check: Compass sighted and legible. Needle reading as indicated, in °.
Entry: 150 °
